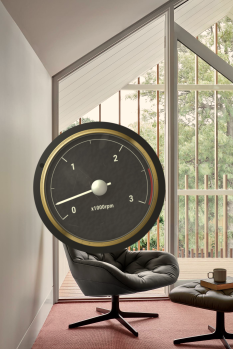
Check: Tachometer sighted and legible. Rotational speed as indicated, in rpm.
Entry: 250 rpm
